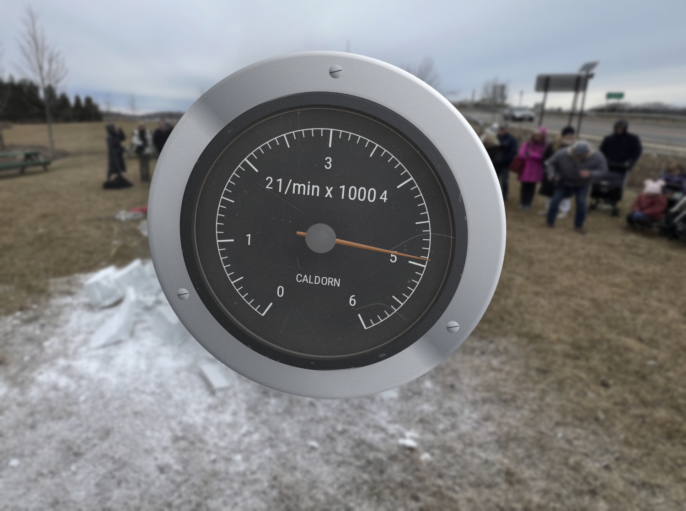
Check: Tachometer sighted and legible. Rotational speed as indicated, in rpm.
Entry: 4900 rpm
